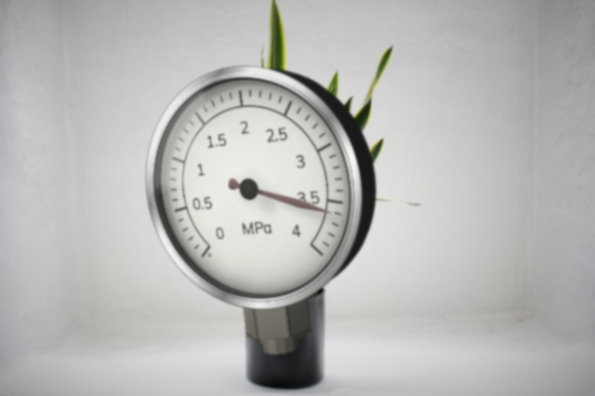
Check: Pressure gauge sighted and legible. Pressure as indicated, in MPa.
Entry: 3.6 MPa
